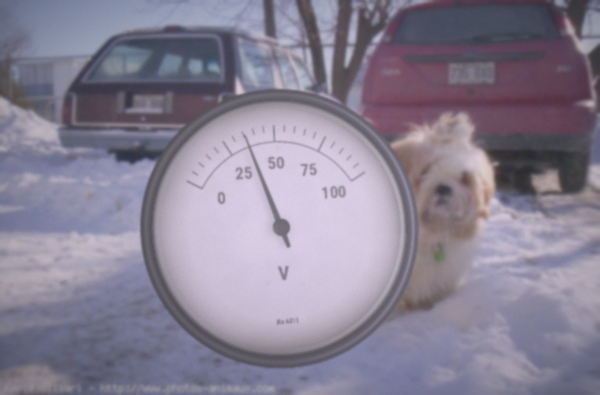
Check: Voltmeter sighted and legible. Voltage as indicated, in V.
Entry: 35 V
